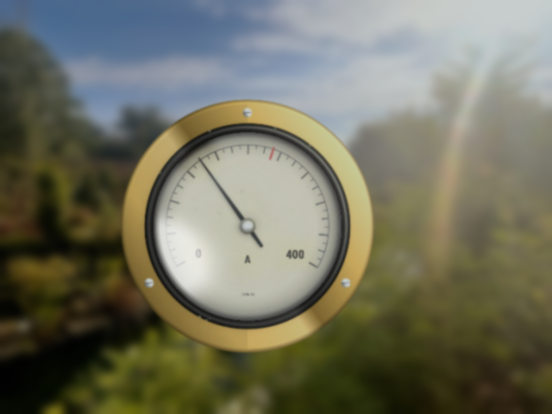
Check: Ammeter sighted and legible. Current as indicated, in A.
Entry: 140 A
